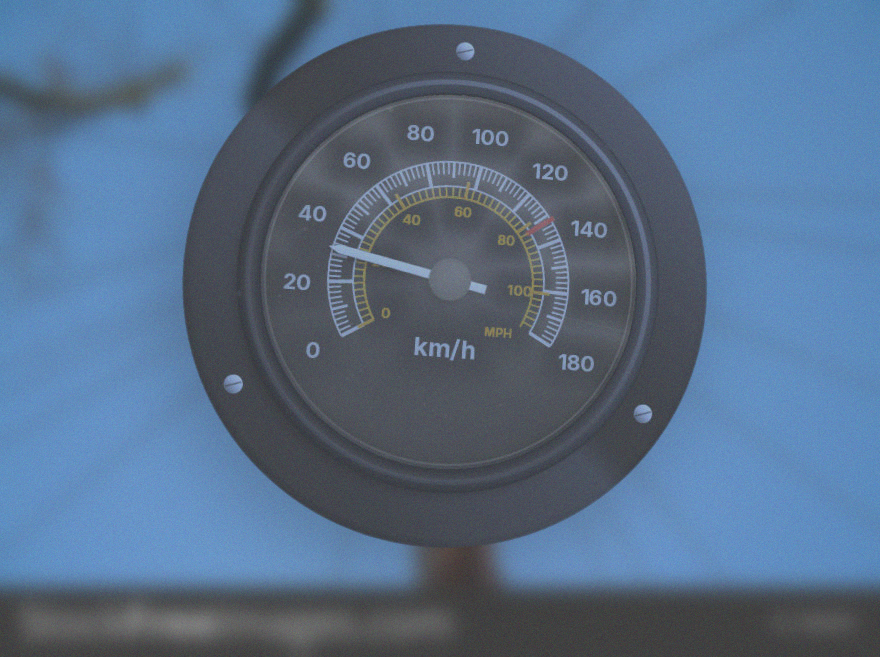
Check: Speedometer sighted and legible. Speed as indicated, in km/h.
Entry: 32 km/h
